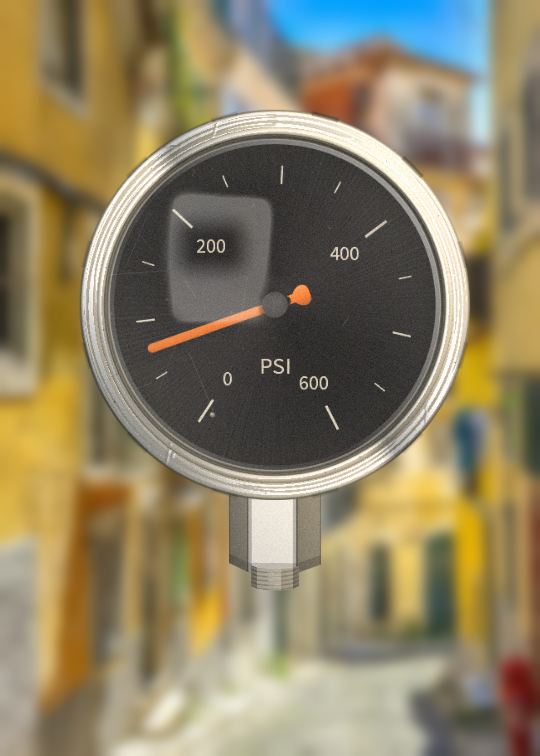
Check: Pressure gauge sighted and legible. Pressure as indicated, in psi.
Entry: 75 psi
